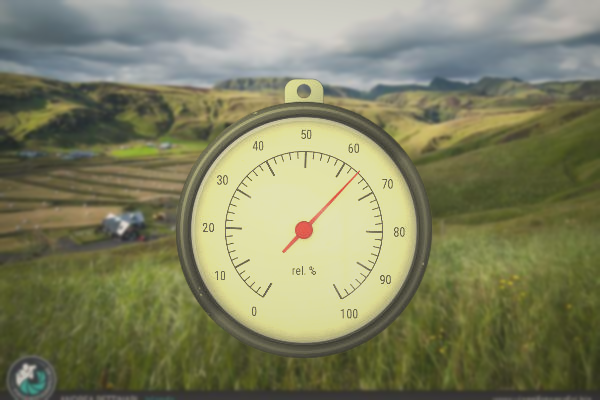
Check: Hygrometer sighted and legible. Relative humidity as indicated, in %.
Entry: 64 %
